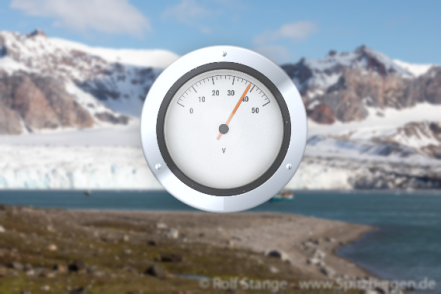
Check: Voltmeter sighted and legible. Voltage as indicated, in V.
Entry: 38 V
